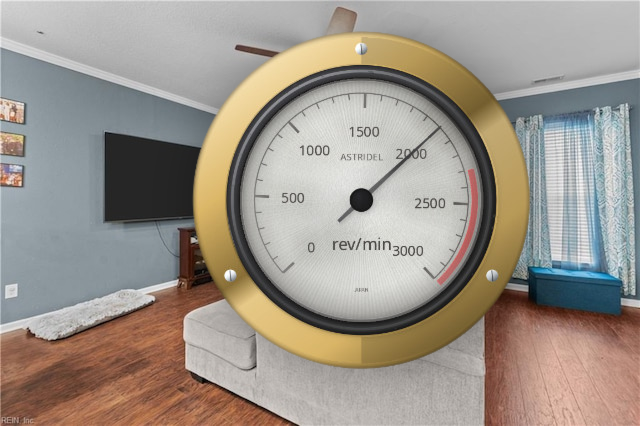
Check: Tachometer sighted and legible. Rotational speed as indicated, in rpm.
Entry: 2000 rpm
